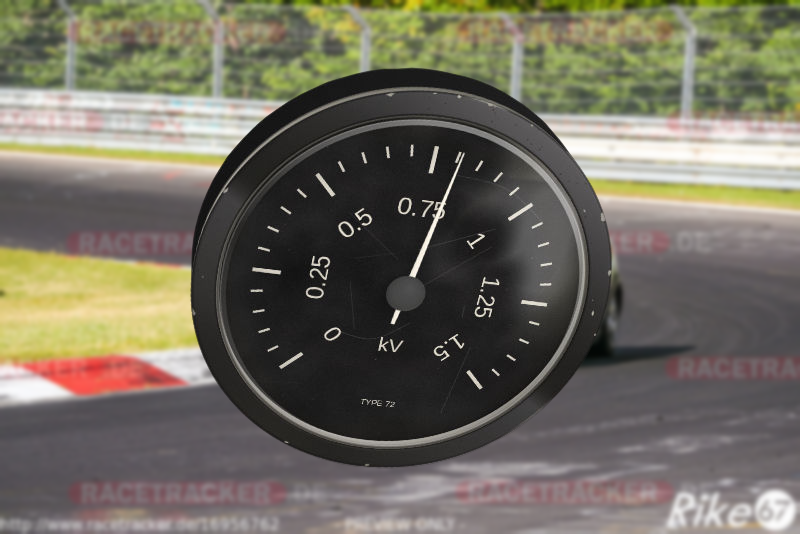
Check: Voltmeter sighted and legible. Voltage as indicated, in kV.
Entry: 0.8 kV
